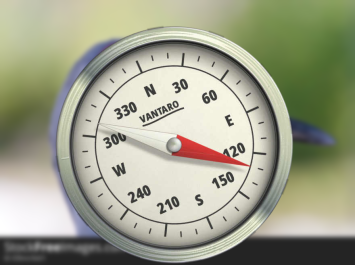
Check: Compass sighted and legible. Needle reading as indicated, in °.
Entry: 130 °
